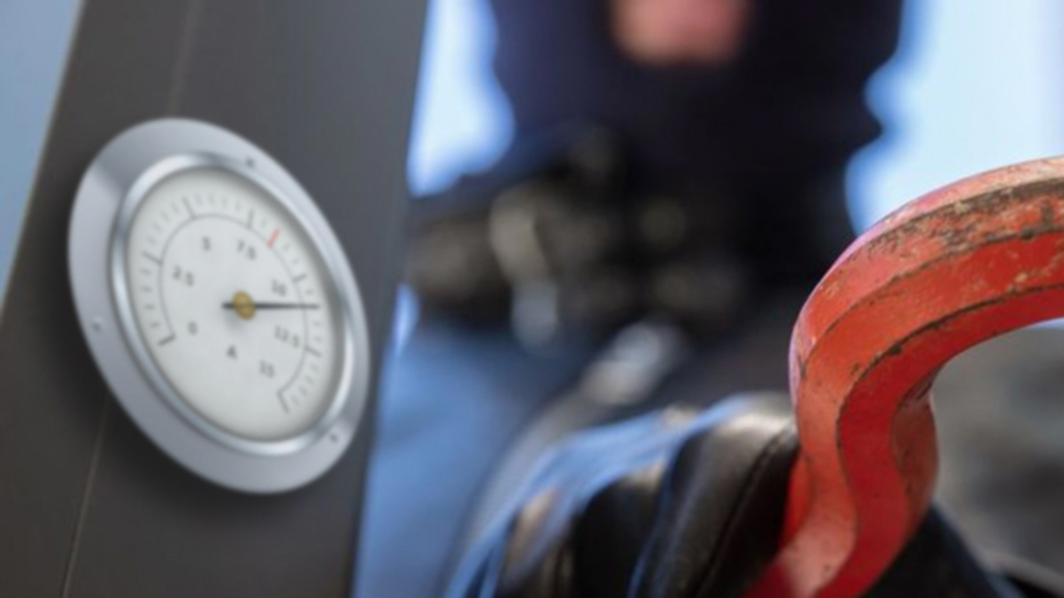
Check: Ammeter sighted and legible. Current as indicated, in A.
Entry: 11 A
